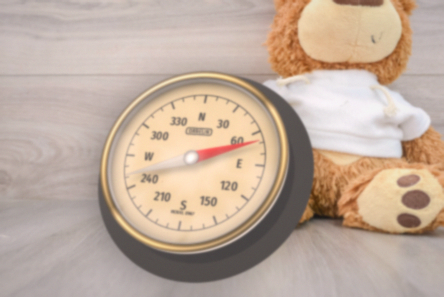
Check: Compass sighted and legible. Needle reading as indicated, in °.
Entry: 70 °
